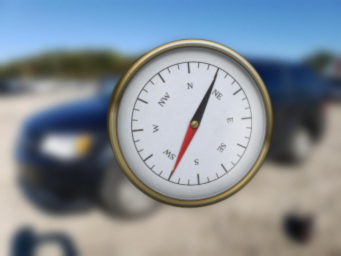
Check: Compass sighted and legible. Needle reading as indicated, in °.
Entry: 210 °
